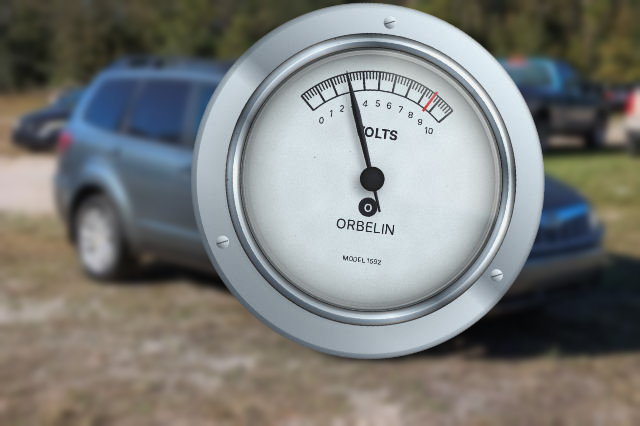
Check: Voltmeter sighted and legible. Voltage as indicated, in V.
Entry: 3 V
